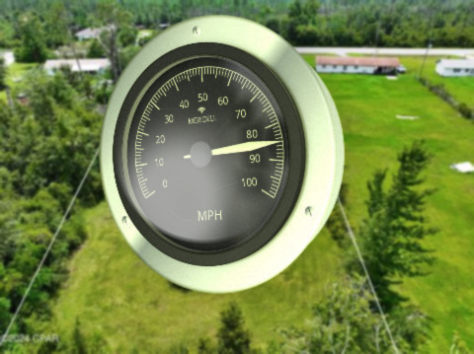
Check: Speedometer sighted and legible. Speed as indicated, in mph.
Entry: 85 mph
